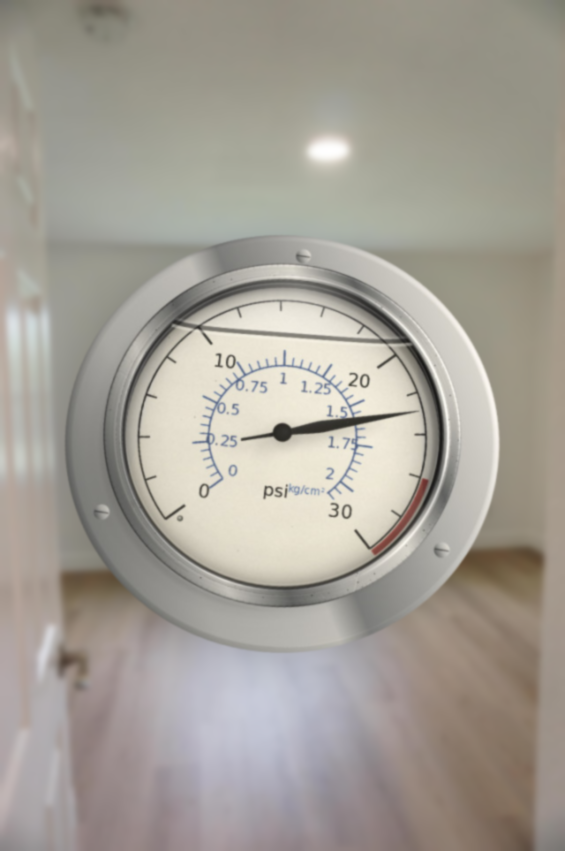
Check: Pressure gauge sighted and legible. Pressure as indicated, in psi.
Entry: 23 psi
